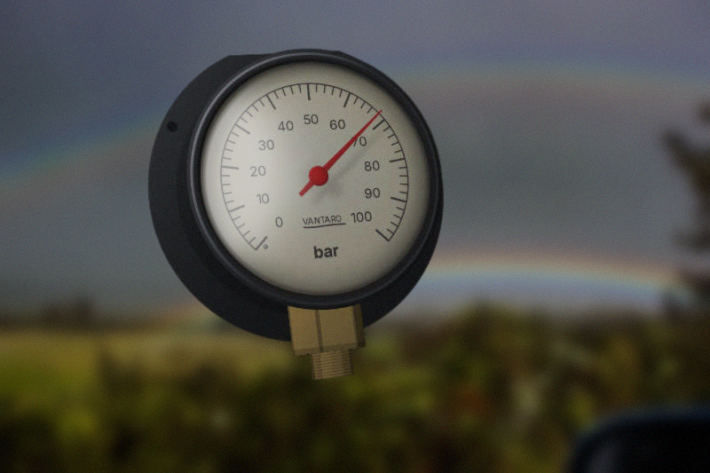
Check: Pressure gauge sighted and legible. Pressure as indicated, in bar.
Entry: 68 bar
